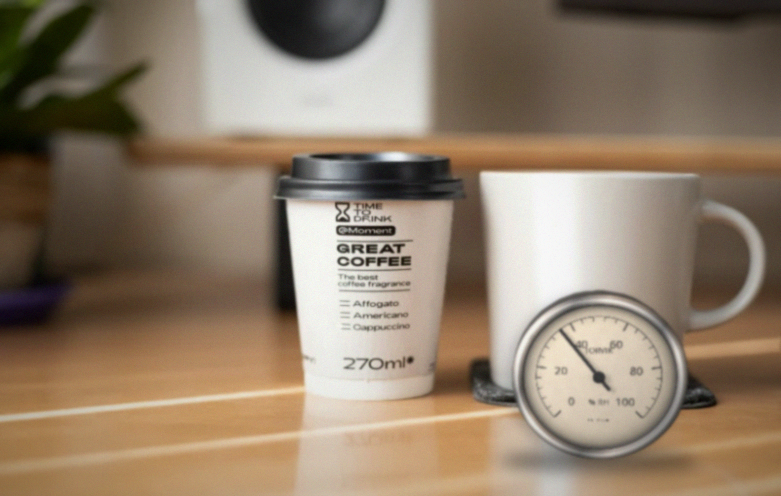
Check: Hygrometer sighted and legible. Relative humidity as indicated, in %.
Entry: 36 %
